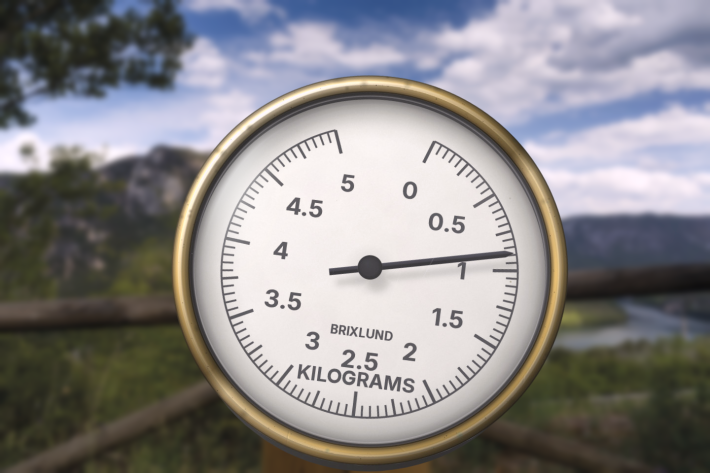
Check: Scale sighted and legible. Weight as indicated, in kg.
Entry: 0.9 kg
